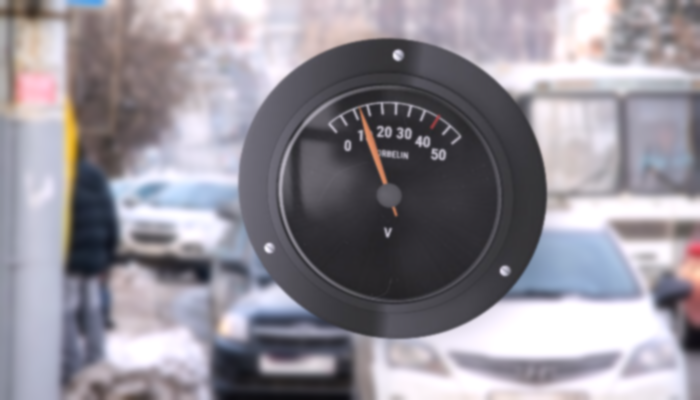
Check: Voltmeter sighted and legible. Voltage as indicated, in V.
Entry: 12.5 V
